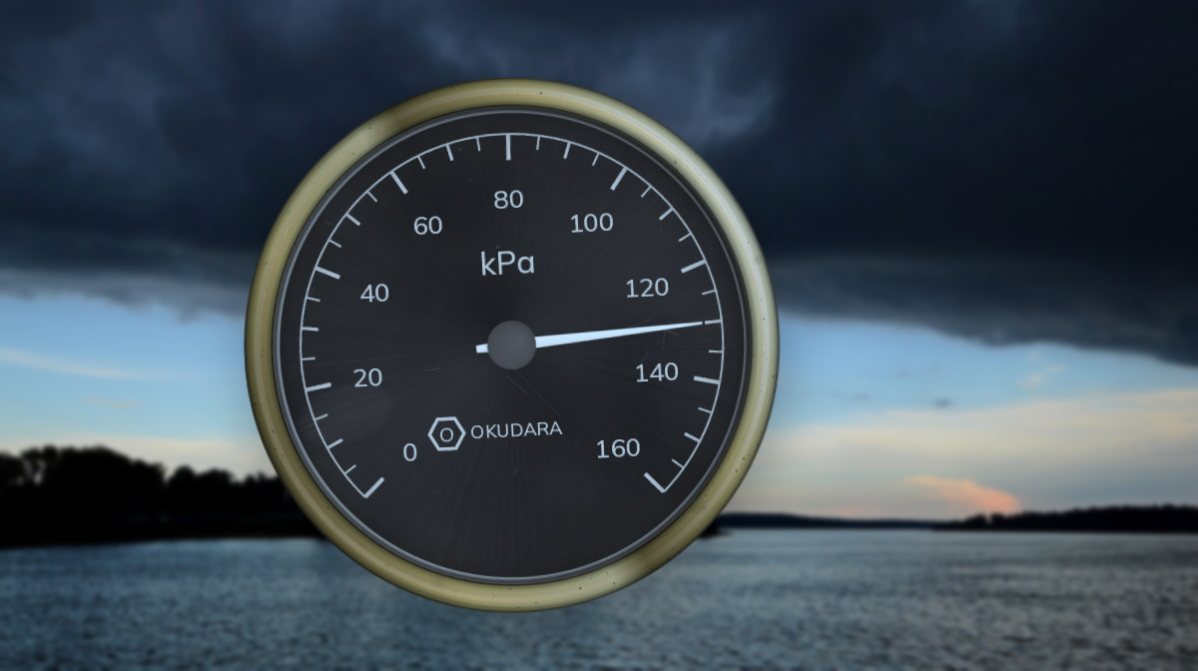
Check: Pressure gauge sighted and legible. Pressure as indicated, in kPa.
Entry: 130 kPa
